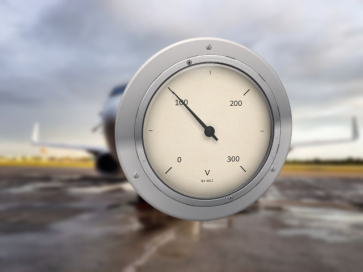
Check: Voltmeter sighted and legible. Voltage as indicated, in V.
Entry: 100 V
